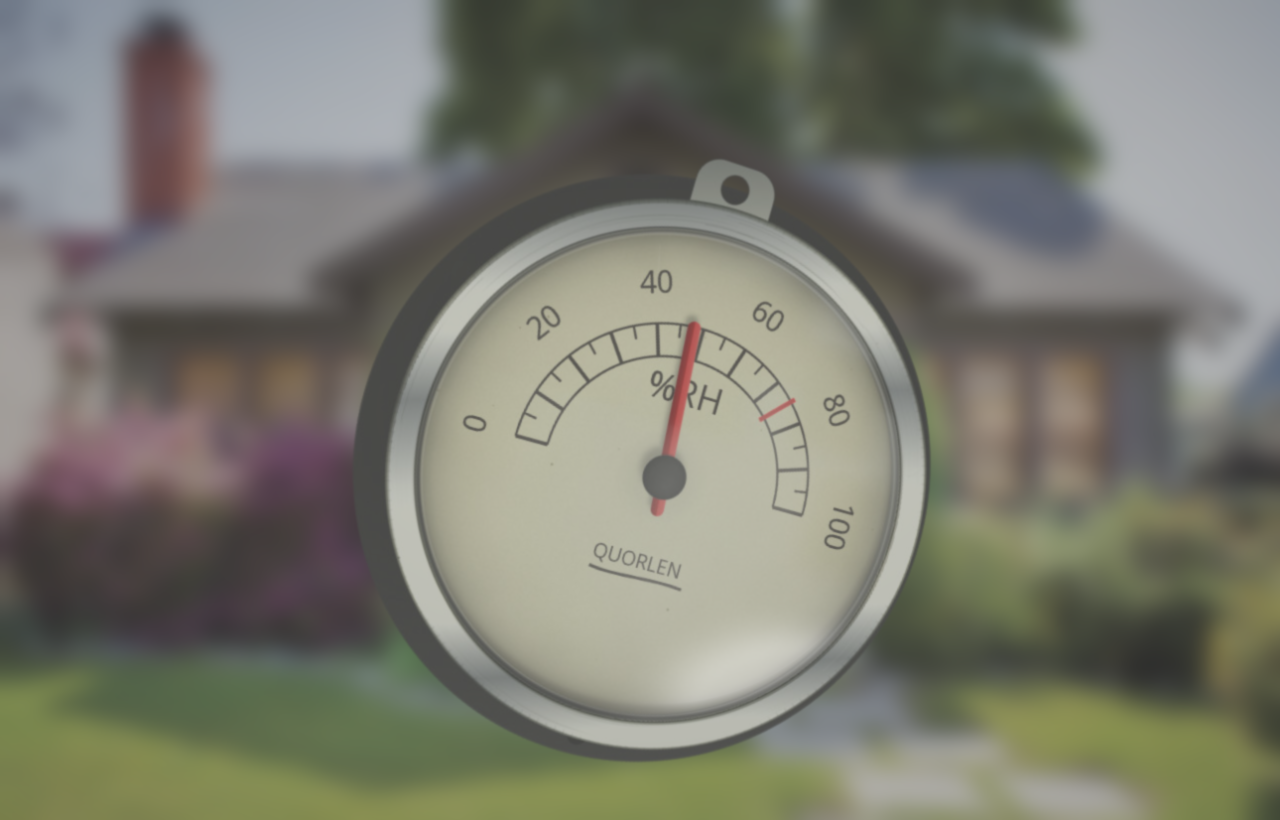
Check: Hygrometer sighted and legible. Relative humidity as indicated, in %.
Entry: 47.5 %
